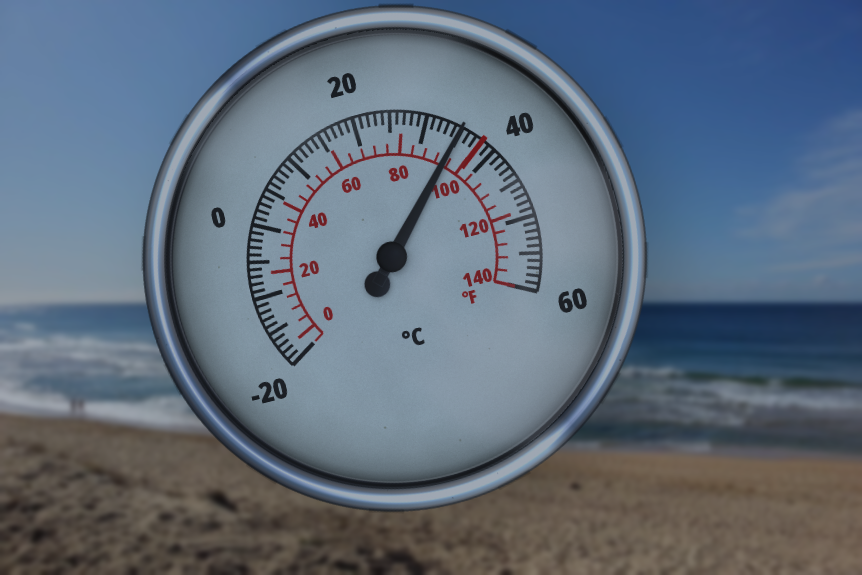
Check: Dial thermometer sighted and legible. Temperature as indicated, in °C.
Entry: 35 °C
